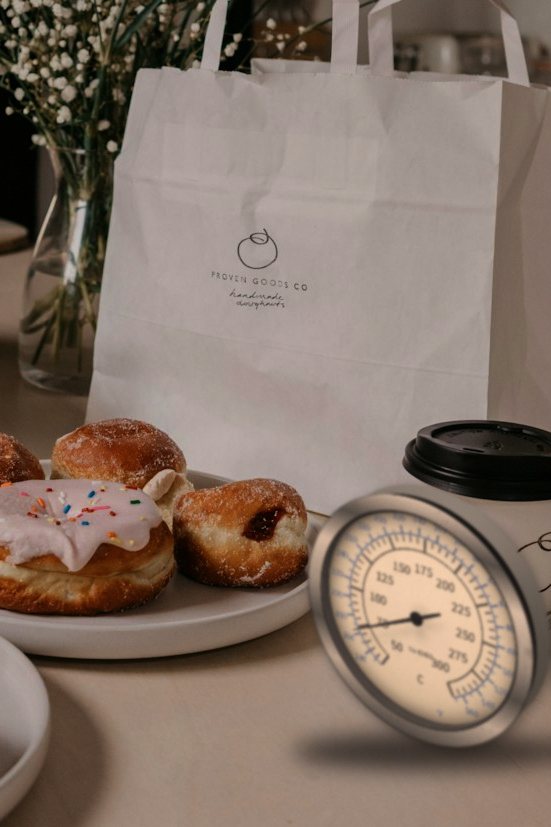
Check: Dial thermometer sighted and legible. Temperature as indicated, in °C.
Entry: 75 °C
